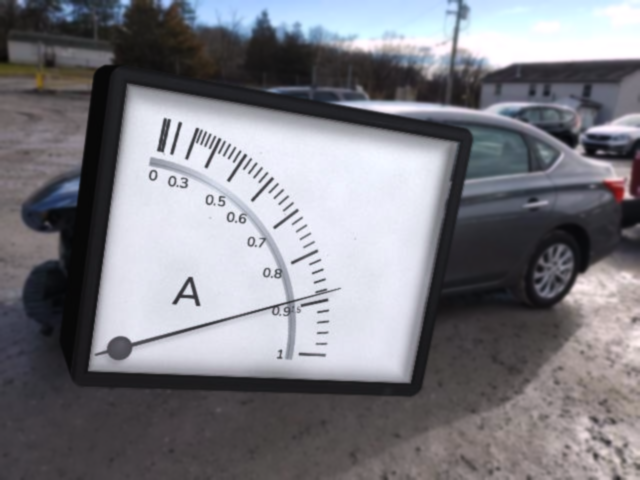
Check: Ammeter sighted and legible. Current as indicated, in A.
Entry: 0.88 A
